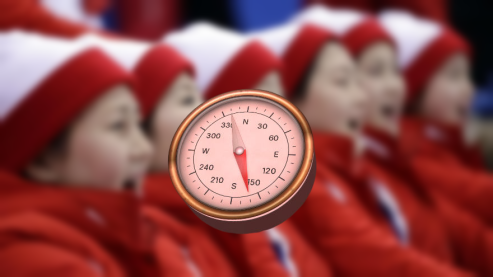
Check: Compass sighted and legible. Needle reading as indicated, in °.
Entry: 160 °
